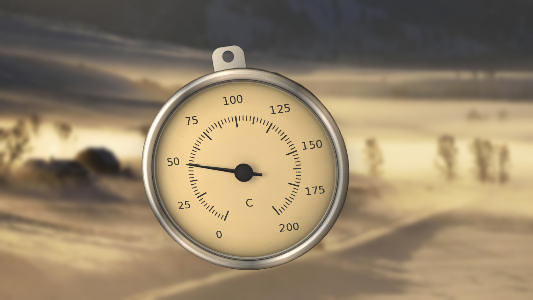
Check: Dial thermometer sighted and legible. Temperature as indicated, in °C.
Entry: 50 °C
